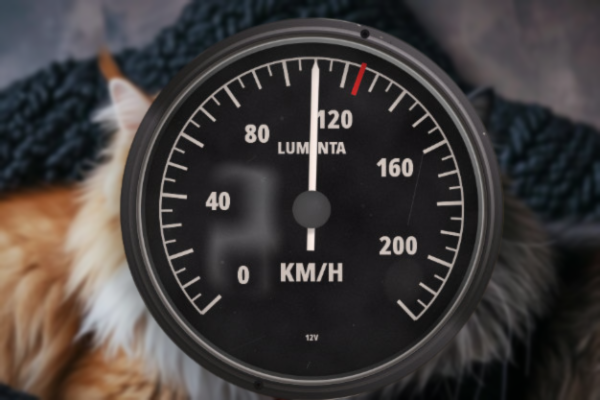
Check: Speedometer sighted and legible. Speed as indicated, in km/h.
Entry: 110 km/h
